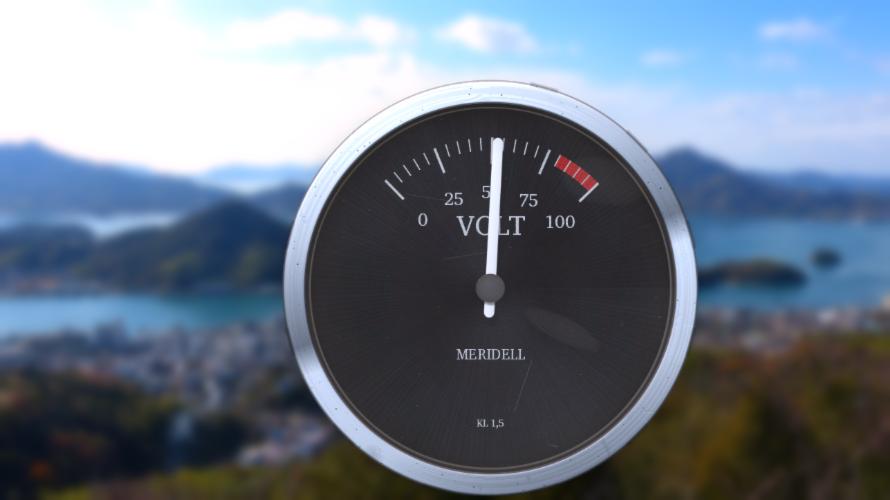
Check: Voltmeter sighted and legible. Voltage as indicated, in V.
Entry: 52.5 V
